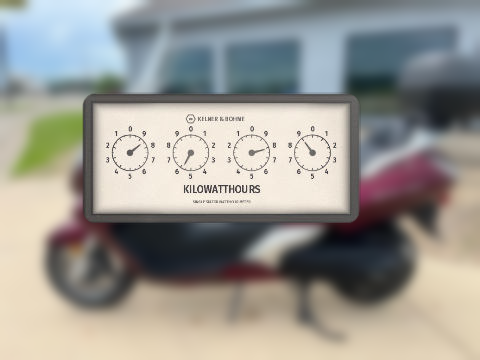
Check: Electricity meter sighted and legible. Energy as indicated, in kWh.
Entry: 8579 kWh
